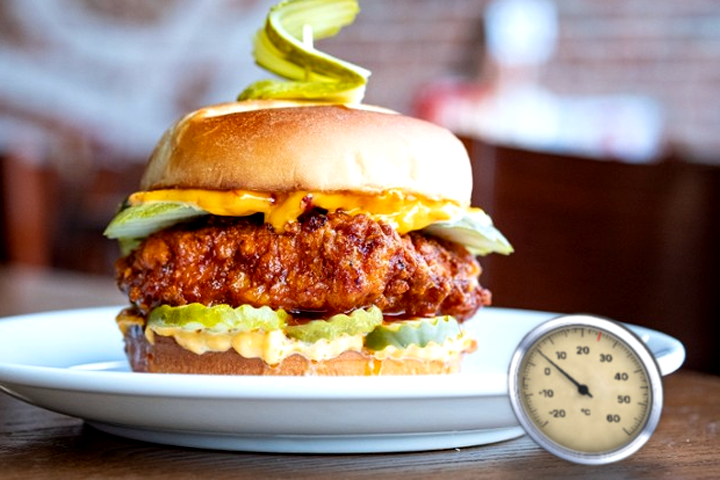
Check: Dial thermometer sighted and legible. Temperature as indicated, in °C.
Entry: 5 °C
